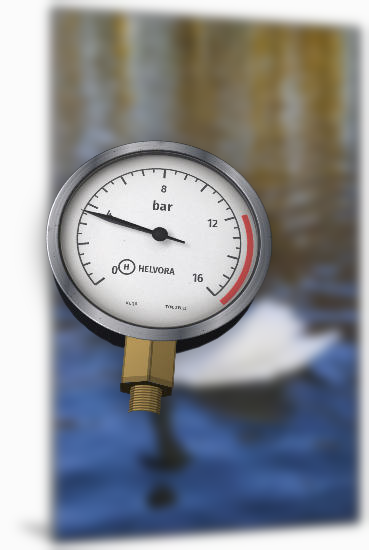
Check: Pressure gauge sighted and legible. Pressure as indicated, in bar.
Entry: 3.5 bar
